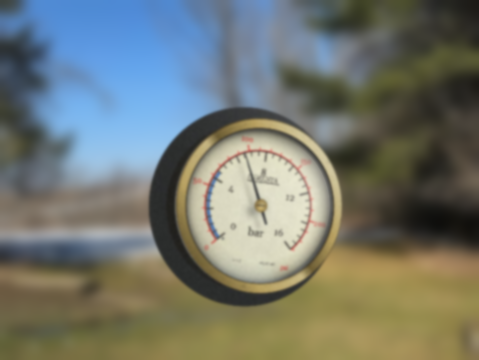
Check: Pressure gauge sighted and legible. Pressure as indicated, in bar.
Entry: 6.5 bar
